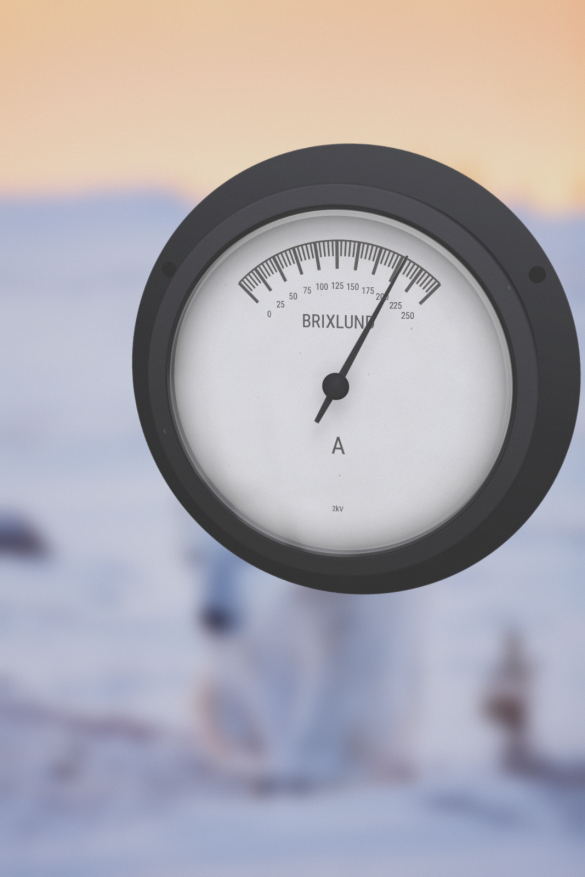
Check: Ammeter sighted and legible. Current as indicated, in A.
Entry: 205 A
